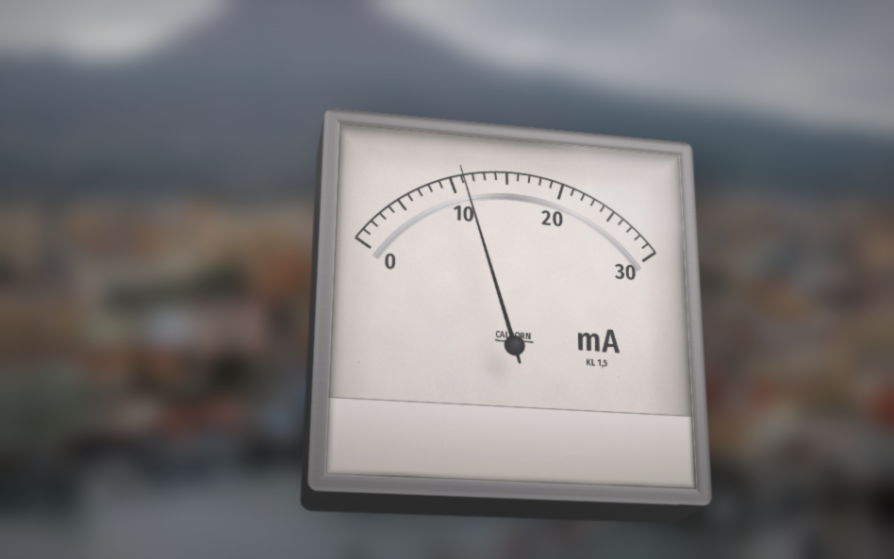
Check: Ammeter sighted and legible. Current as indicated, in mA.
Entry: 11 mA
